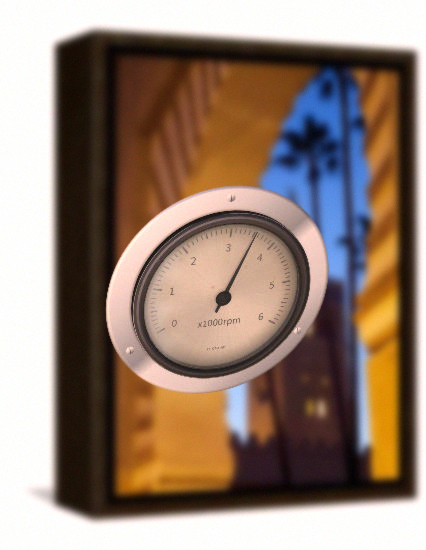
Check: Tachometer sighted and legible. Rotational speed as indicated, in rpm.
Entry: 3500 rpm
